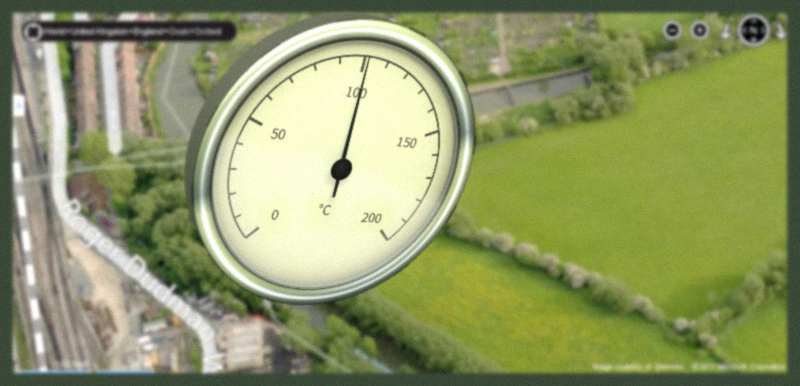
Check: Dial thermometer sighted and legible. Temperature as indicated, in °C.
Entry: 100 °C
